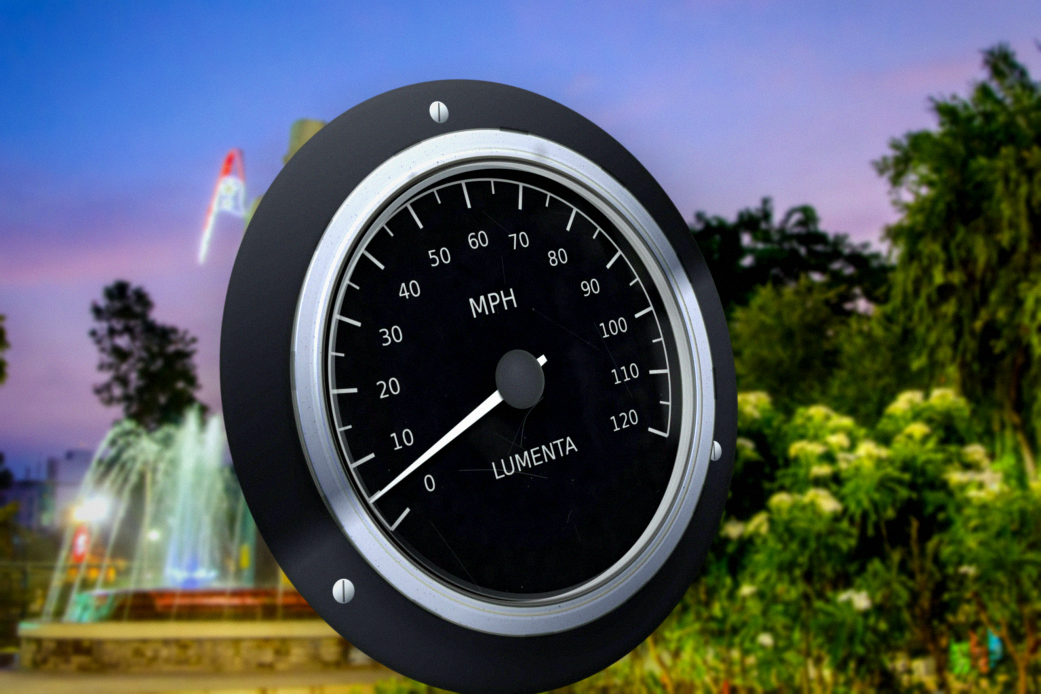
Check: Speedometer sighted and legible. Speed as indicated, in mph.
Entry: 5 mph
